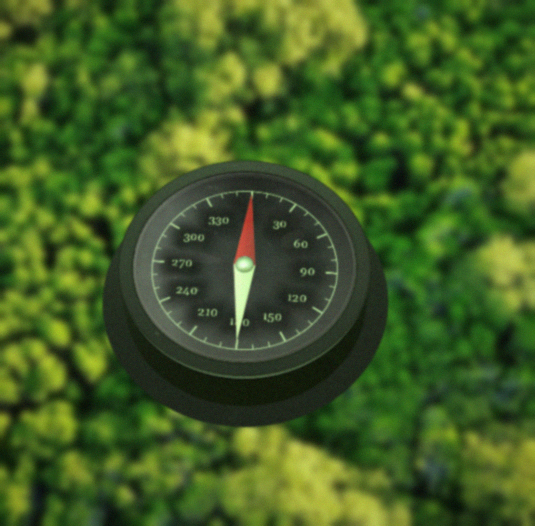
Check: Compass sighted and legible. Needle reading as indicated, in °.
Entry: 0 °
